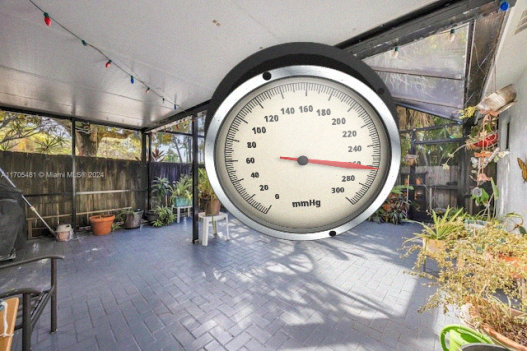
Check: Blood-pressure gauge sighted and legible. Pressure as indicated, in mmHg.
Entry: 260 mmHg
